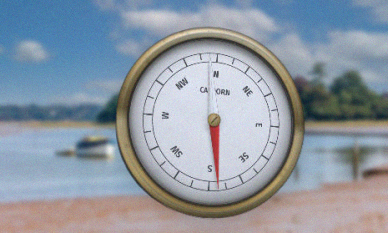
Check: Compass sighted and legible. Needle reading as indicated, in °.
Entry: 172.5 °
